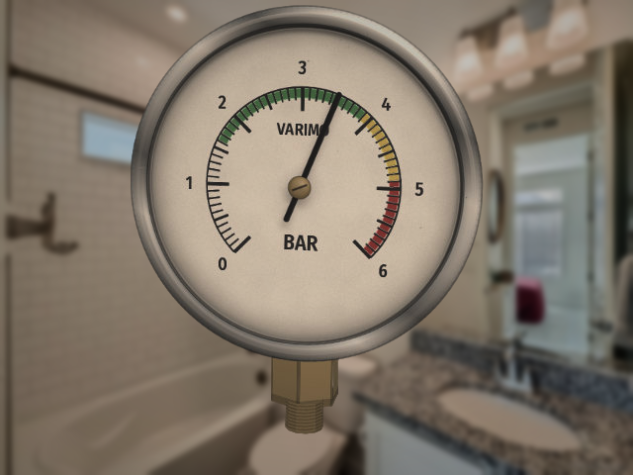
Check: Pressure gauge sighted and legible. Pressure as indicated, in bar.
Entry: 3.5 bar
